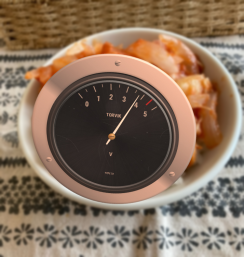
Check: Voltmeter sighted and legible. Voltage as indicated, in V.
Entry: 3.75 V
